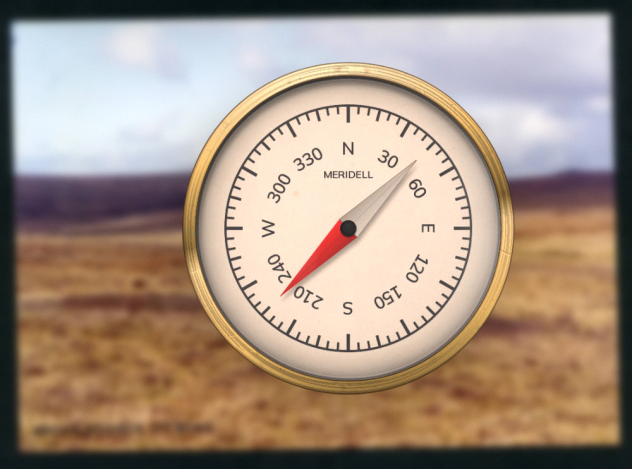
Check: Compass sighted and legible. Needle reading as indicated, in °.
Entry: 225 °
